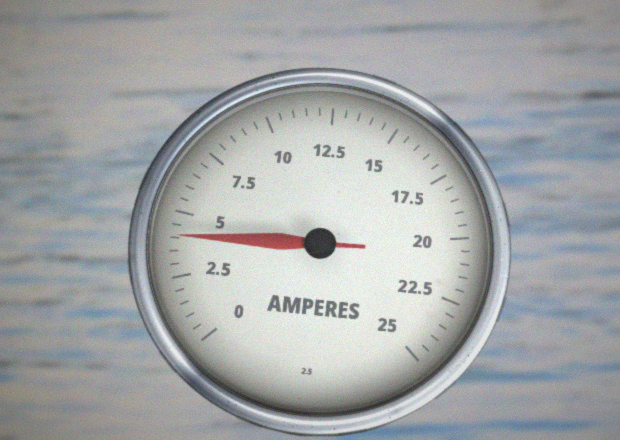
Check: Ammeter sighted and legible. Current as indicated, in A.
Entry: 4 A
